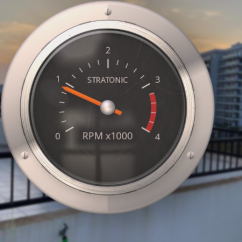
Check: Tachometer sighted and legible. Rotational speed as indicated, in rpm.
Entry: 900 rpm
